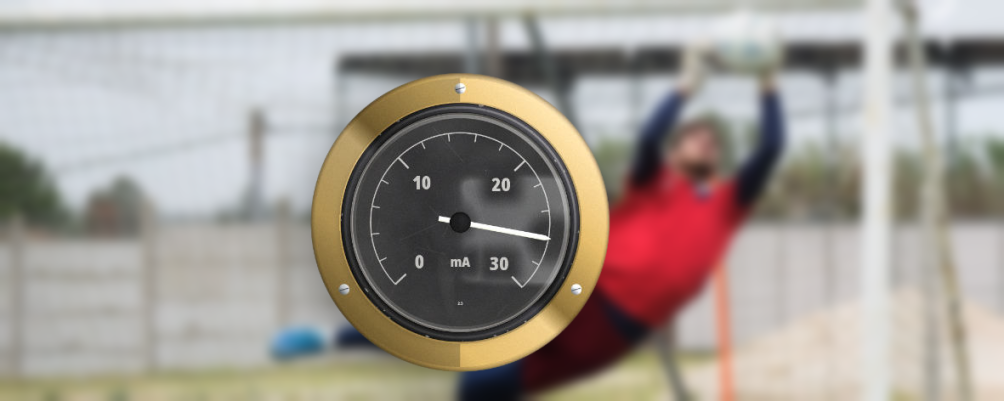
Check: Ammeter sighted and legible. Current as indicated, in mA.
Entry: 26 mA
